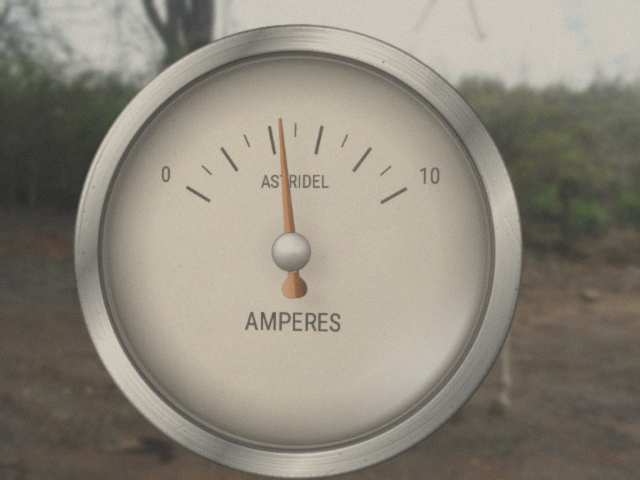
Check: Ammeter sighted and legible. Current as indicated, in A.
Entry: 4.5 A
